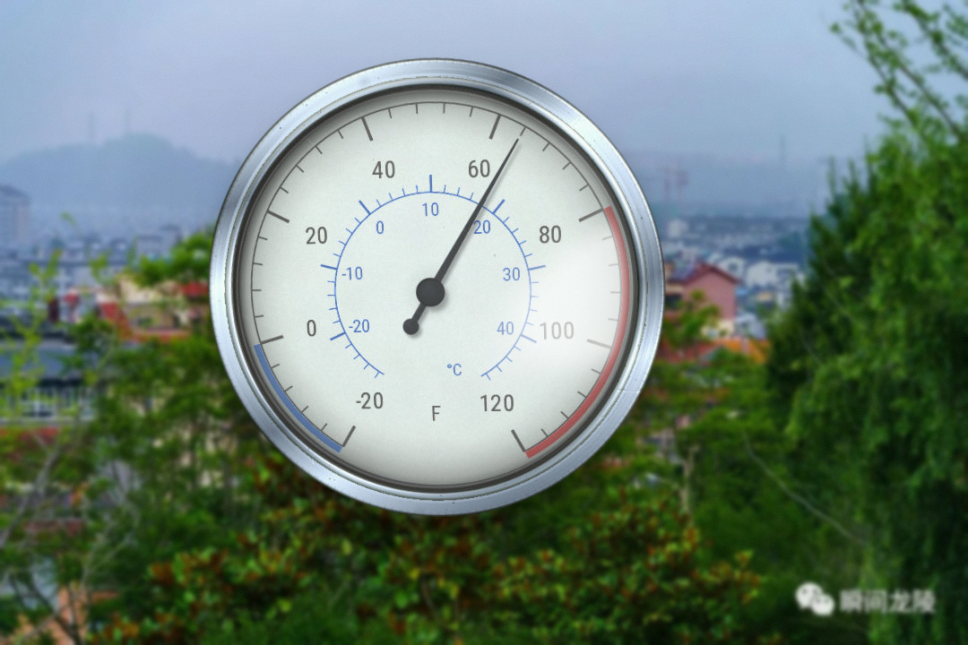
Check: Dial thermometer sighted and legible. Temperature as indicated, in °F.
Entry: 64 °F
